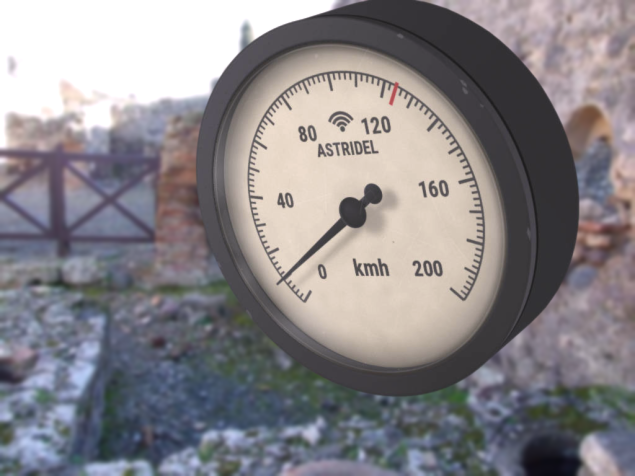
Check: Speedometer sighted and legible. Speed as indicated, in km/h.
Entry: 10 km/h
